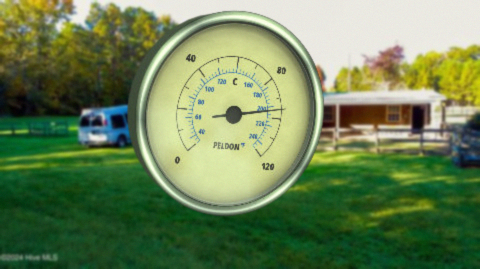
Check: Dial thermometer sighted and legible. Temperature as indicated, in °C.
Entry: 95 °C
